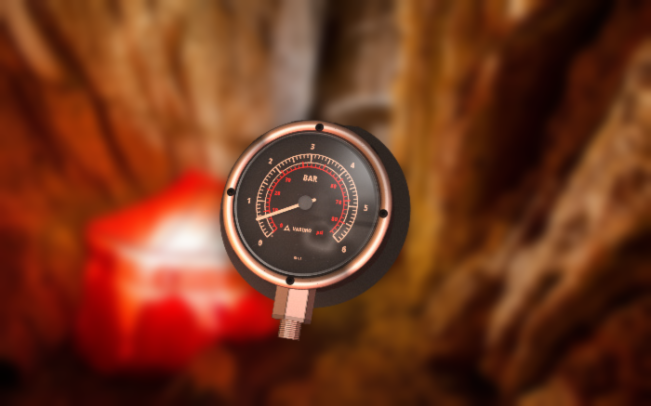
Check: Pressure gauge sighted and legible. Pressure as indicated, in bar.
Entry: 0.5 bar
